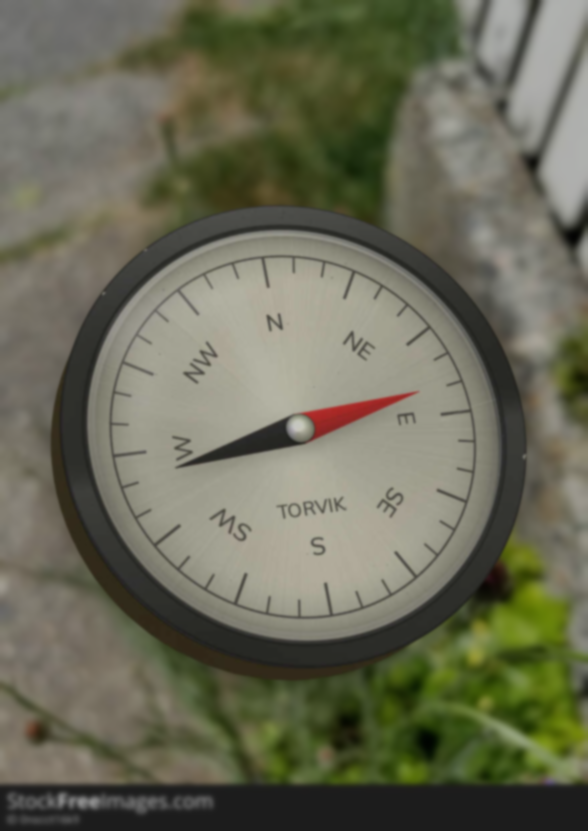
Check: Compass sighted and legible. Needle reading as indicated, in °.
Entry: 80 °
